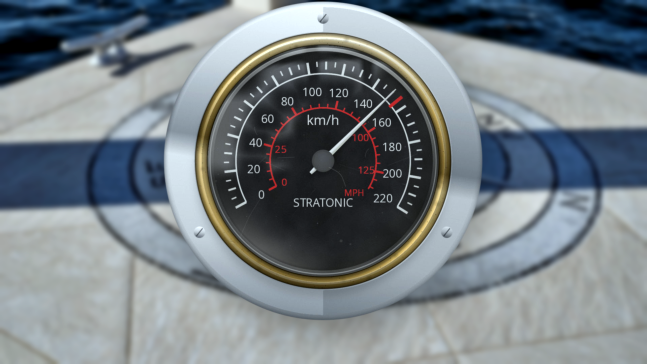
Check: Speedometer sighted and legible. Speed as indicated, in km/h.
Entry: 150 km/h
